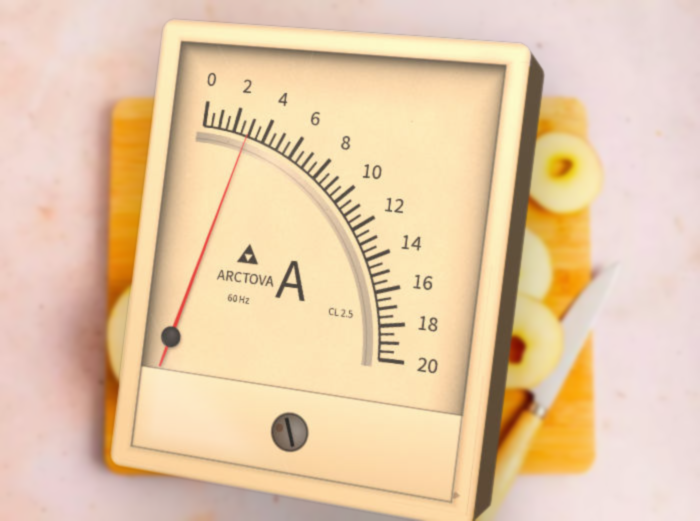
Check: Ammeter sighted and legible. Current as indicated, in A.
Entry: 3 A
